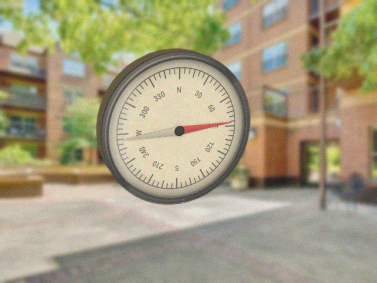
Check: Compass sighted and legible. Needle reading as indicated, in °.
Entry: 85 °
